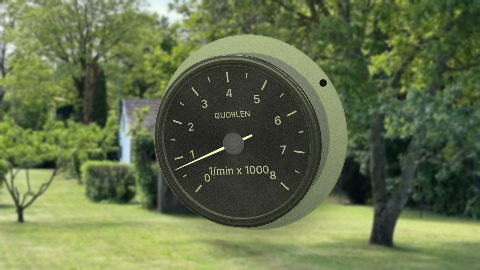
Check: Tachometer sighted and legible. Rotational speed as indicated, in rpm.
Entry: 750 rpm
